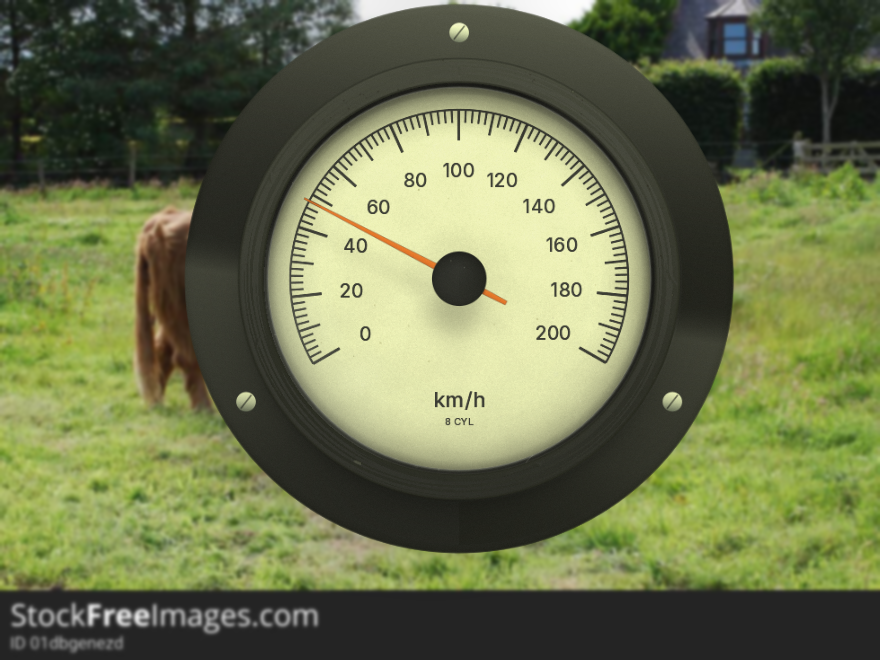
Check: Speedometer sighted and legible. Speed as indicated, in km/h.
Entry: 48 km/h
